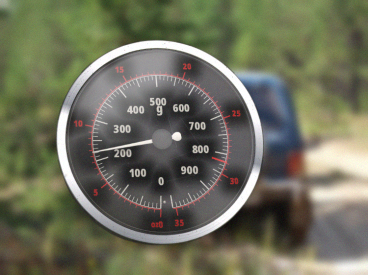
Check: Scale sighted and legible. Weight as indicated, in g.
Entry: 220 g
